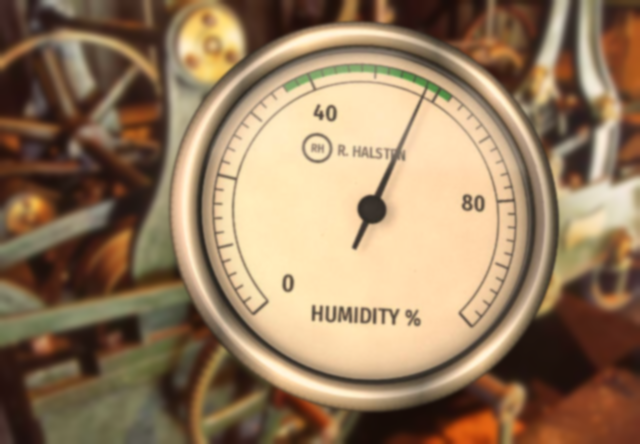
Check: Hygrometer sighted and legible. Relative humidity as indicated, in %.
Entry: 58 %
